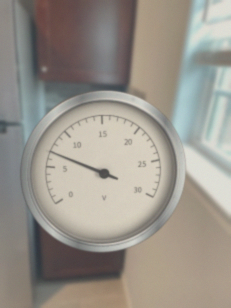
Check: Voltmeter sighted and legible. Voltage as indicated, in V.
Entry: 7 V
